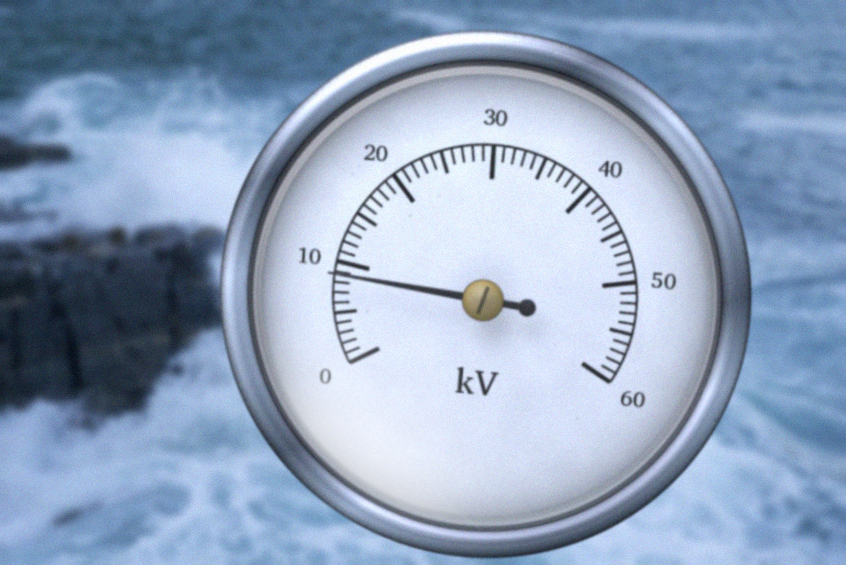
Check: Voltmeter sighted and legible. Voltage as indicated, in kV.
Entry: 9 kV
